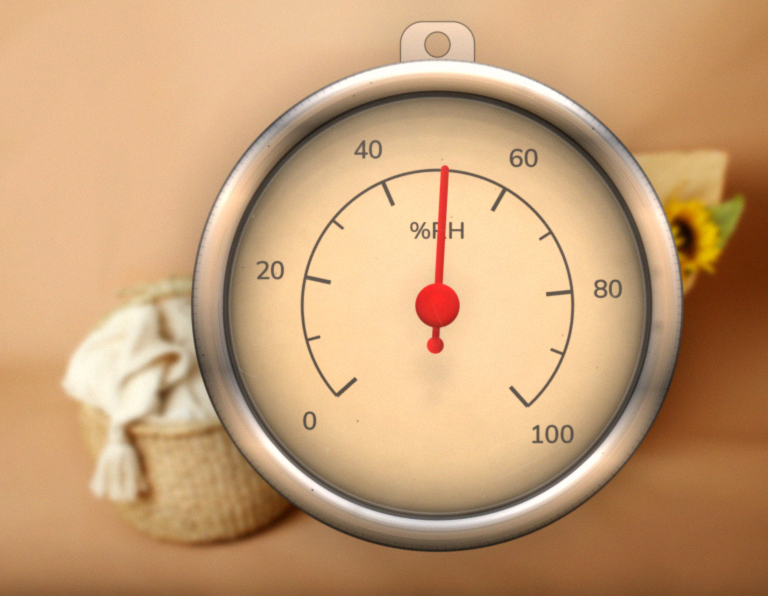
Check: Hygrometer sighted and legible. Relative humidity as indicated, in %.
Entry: 50 %
